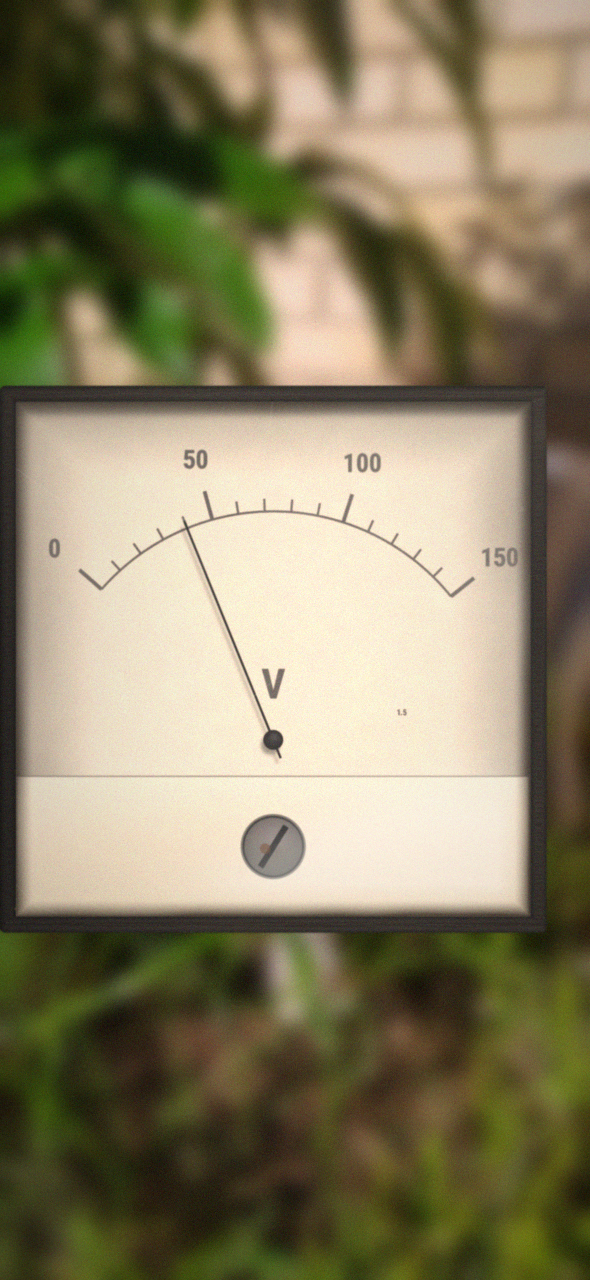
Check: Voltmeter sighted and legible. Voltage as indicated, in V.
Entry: 40 V
